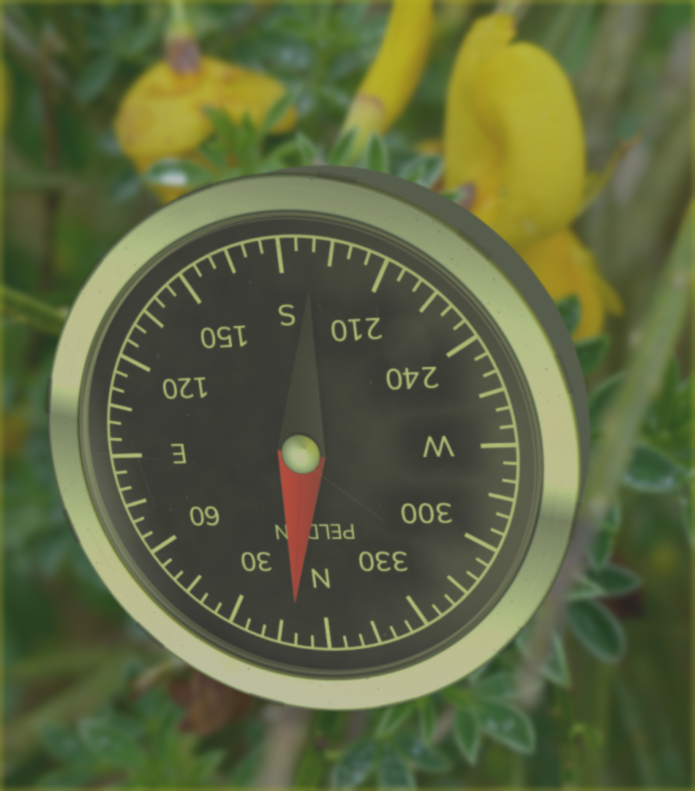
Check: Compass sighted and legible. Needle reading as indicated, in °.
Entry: 10 °
